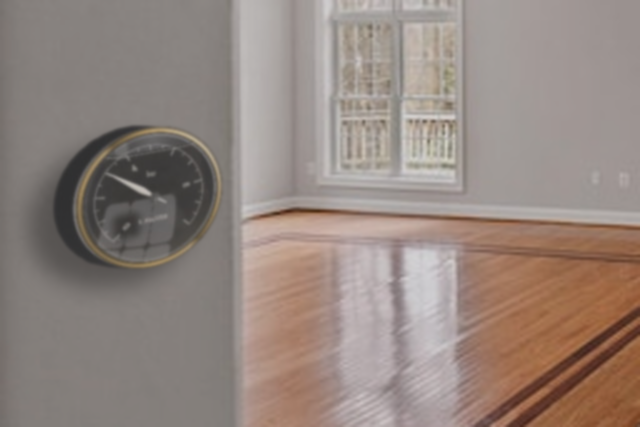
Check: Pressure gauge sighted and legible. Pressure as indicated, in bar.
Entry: 3 bar
